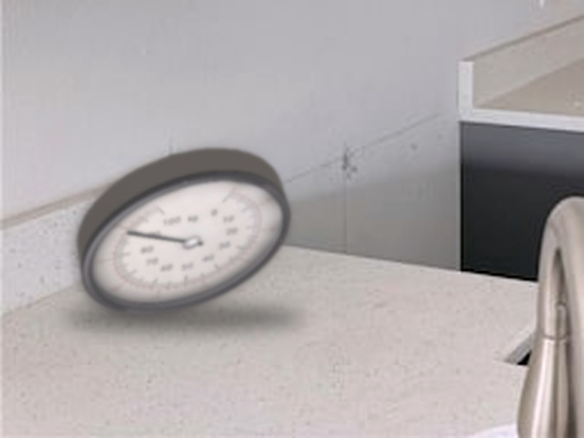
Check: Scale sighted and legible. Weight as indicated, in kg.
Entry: 90 kg
